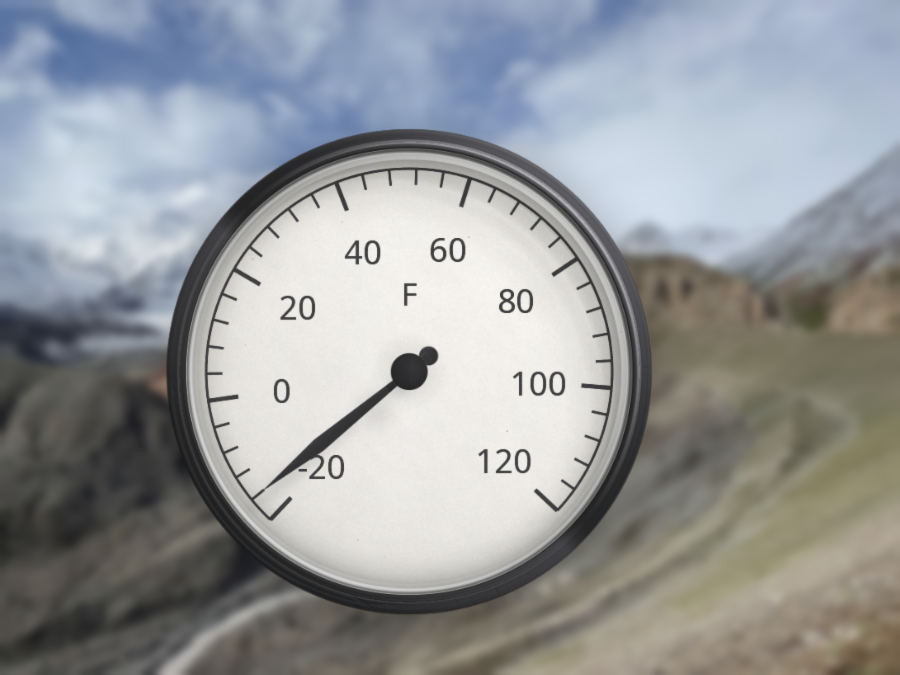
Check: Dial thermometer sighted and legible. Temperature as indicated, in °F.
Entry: -16 °F
